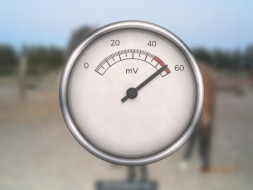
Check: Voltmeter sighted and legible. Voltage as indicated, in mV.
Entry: 55 mV
